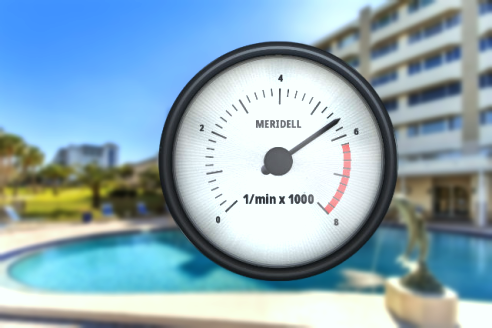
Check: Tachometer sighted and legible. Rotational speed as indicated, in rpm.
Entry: 5600 rpm
